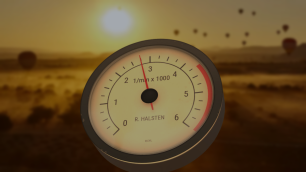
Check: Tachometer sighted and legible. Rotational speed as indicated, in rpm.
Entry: 2750 rpm
